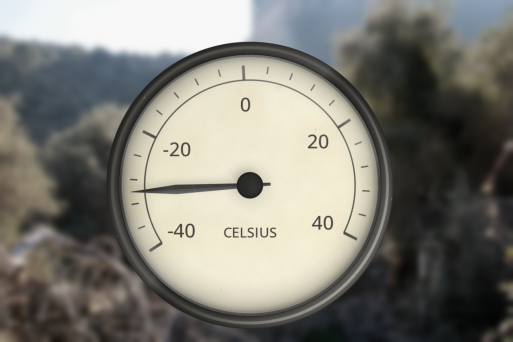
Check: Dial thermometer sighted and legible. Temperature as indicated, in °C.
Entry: -30 °C
